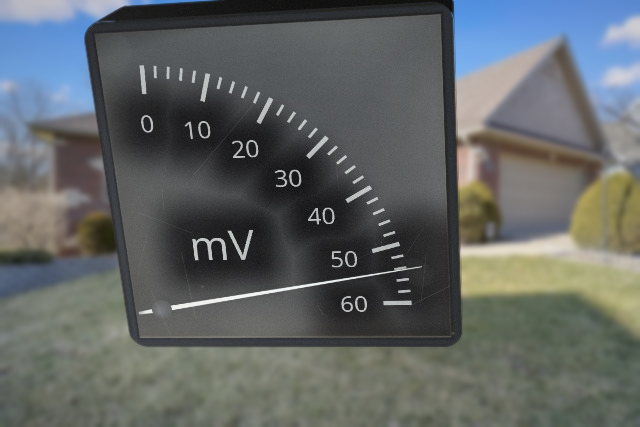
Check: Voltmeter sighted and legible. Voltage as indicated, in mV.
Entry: 54 mV
